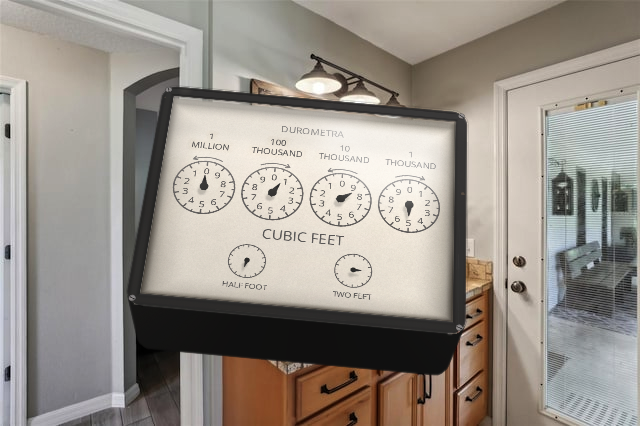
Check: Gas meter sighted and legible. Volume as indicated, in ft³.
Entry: 8500 ft³
